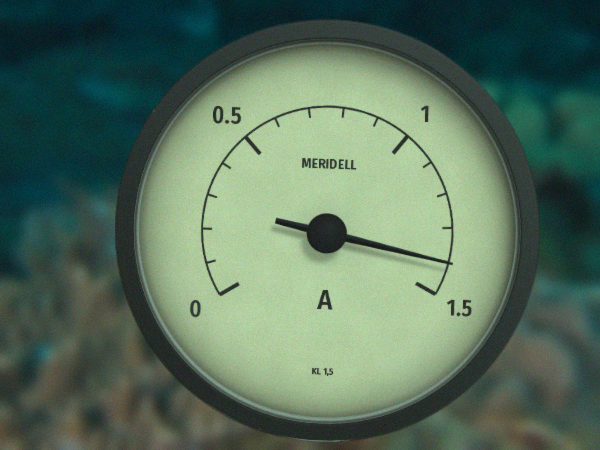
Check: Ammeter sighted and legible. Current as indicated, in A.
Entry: 1.4 A
